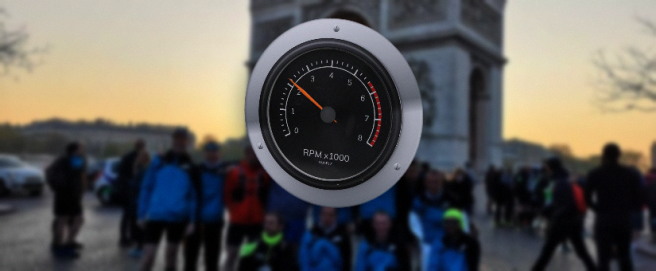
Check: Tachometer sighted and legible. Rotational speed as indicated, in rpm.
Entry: 2200 rpm
